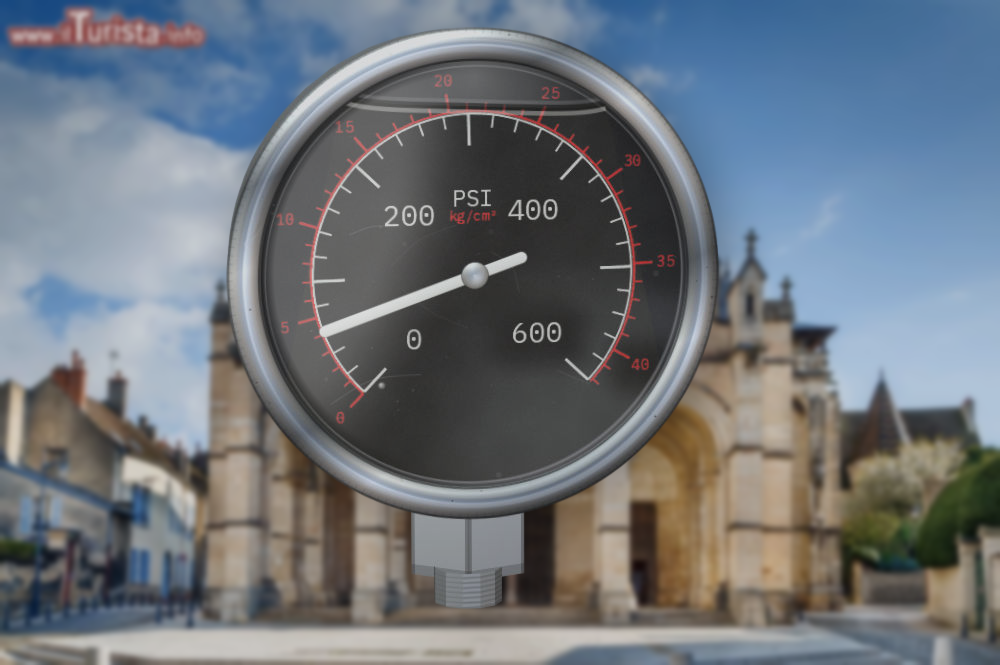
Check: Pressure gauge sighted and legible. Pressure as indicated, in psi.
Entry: 60 psi
